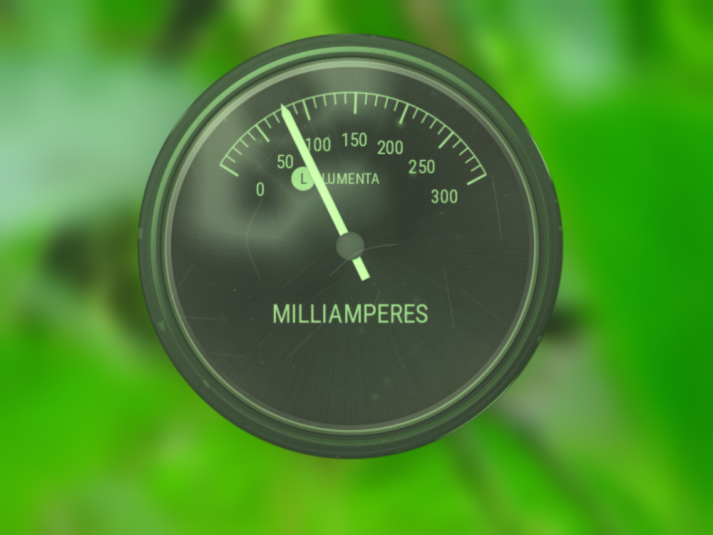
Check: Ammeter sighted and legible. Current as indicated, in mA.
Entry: 80 mA
